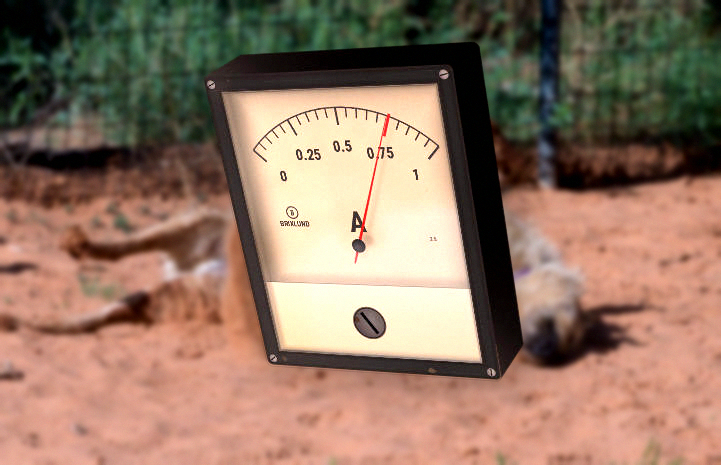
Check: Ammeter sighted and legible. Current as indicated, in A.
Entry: 0.75 A
